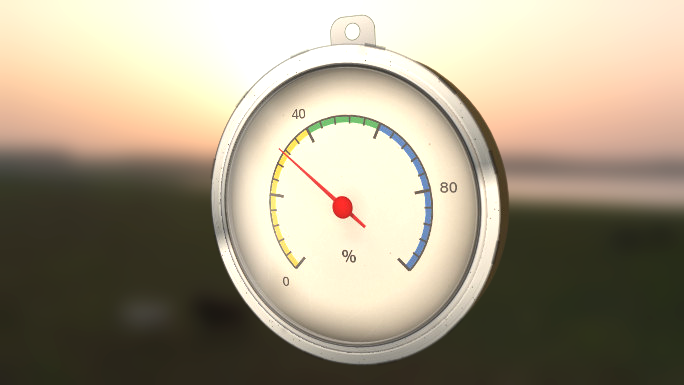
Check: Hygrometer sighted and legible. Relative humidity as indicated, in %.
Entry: 32 %
